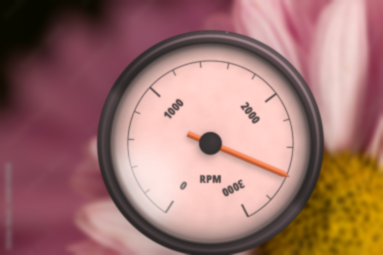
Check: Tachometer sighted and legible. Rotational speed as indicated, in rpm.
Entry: 2600 rpm
